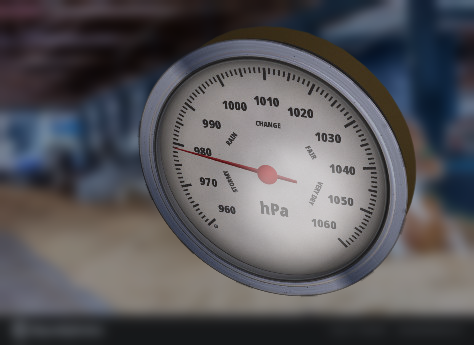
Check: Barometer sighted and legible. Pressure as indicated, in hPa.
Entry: 980 hPa
